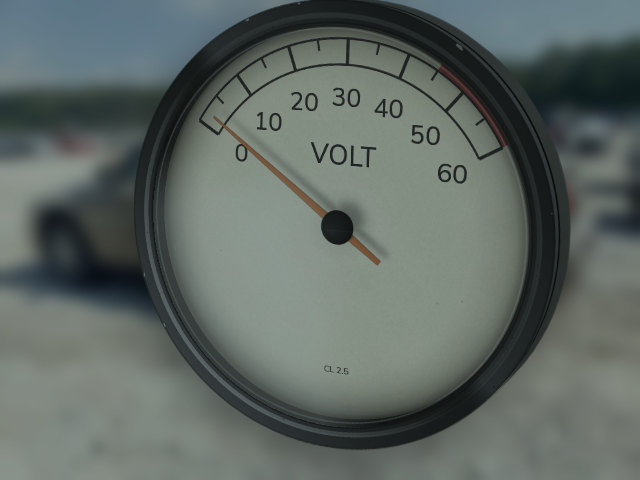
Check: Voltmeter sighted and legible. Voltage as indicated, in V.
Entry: 2.5 V
